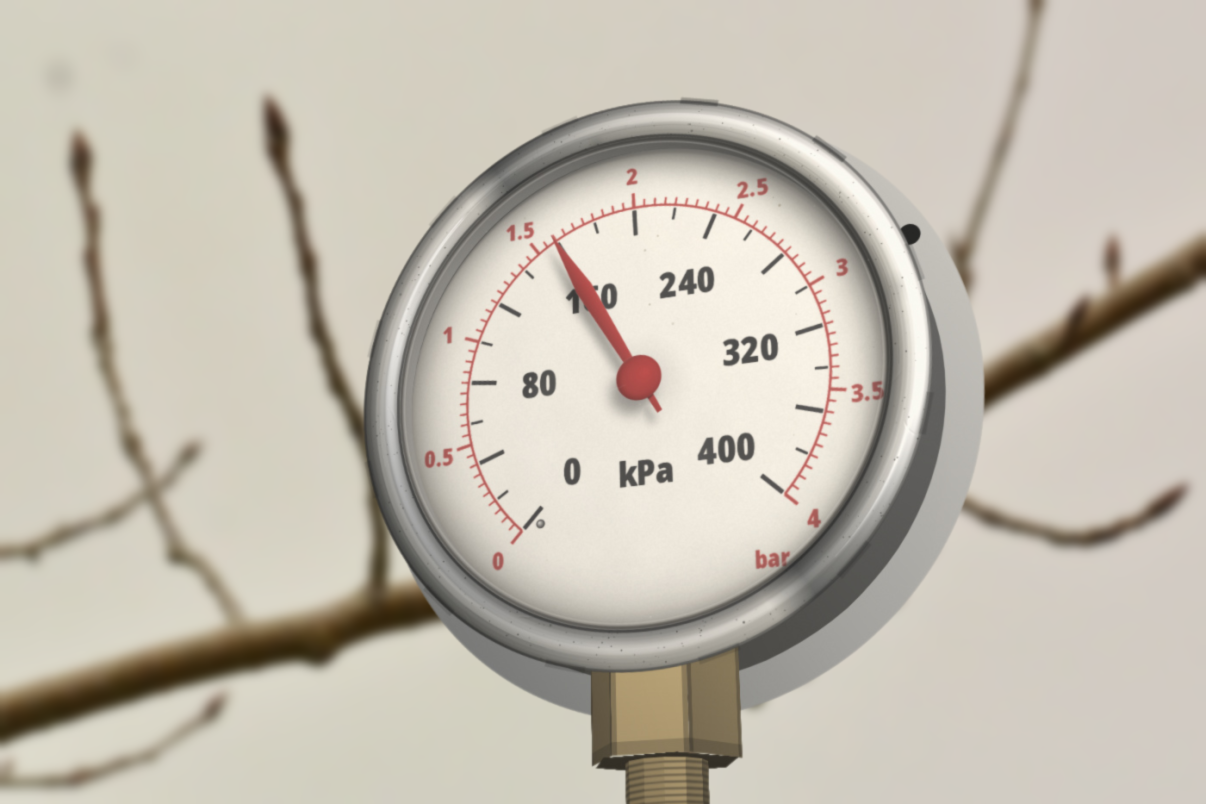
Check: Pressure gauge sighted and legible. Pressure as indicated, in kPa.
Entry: 160 kPa
